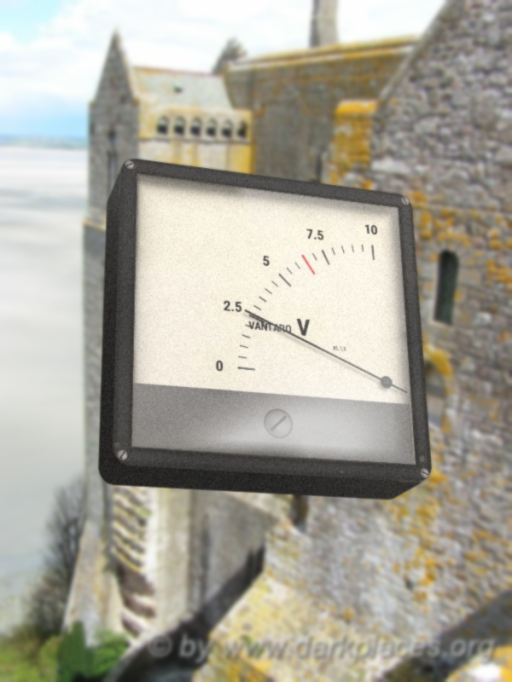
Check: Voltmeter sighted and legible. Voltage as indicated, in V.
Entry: 2.5 V
